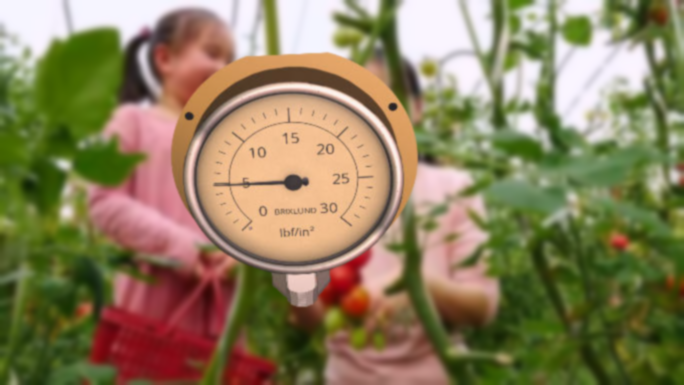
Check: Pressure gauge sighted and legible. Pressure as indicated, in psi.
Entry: 5 psi
